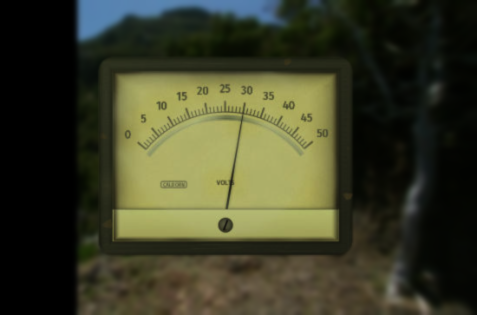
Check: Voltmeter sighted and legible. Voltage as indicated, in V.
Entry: 30 V
